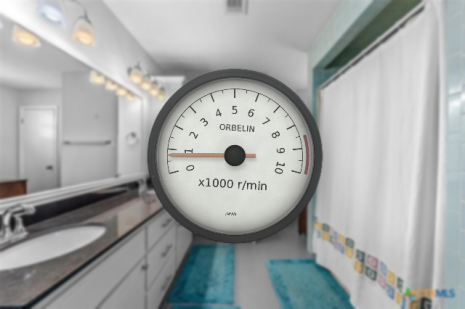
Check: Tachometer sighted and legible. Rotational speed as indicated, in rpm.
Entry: 750 rpm
